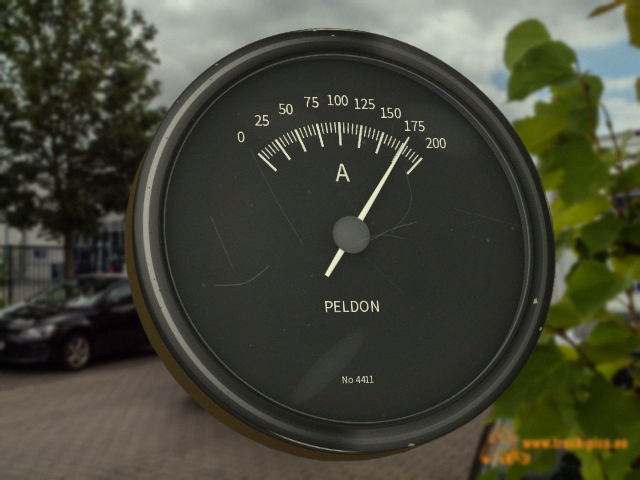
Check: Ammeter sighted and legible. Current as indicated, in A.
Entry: 175 A
